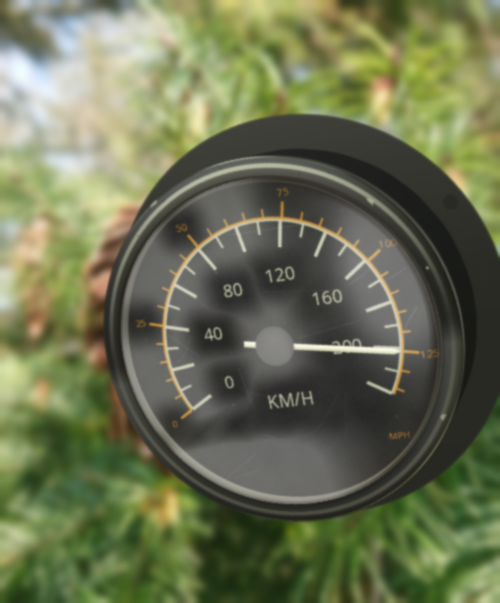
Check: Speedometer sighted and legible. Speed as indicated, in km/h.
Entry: 200 km/h
